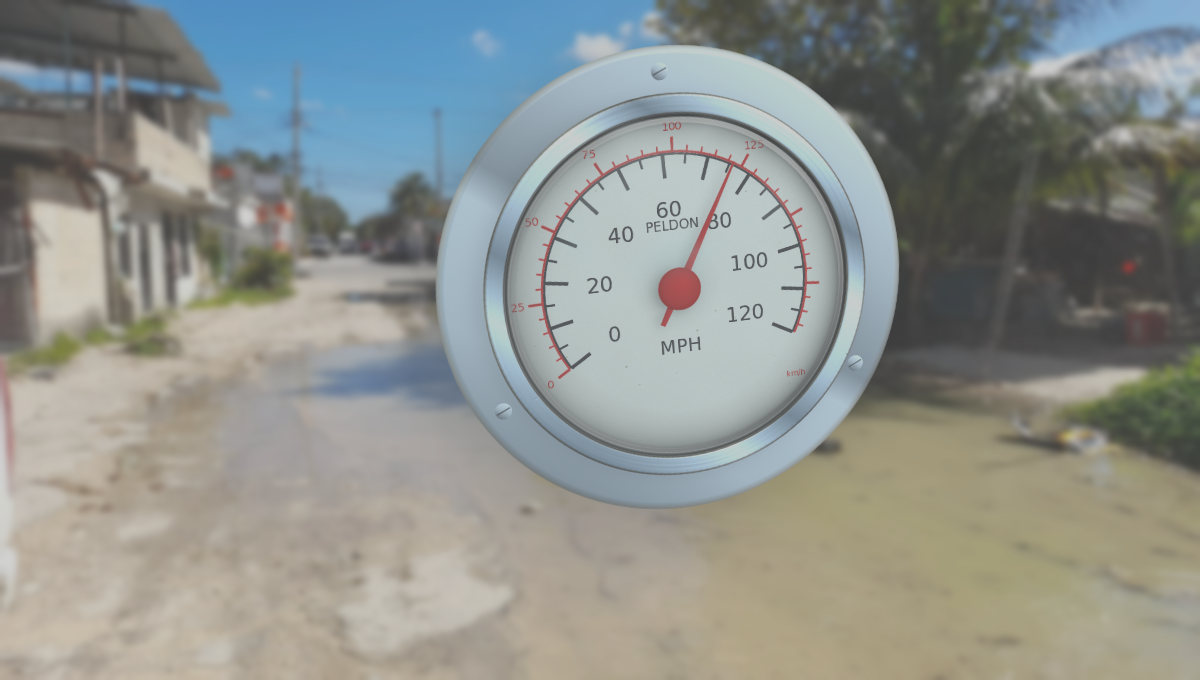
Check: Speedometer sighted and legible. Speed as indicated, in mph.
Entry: 75 mph
